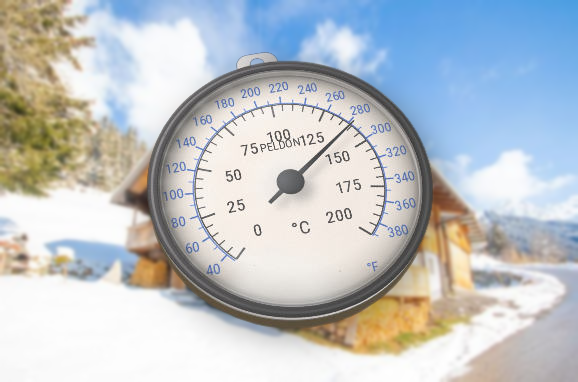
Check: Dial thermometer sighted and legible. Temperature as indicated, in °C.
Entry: 140 °C
